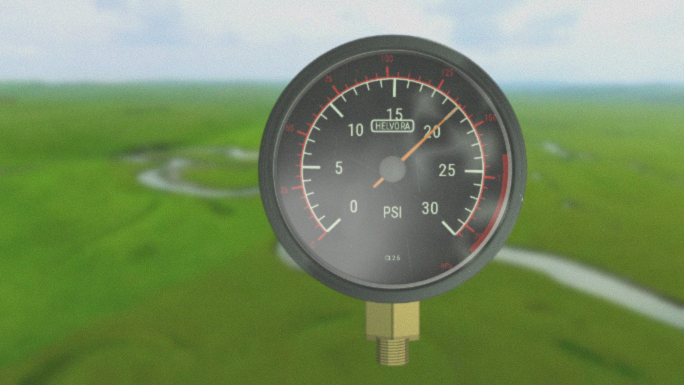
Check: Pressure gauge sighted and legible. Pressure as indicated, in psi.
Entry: 20 psi
